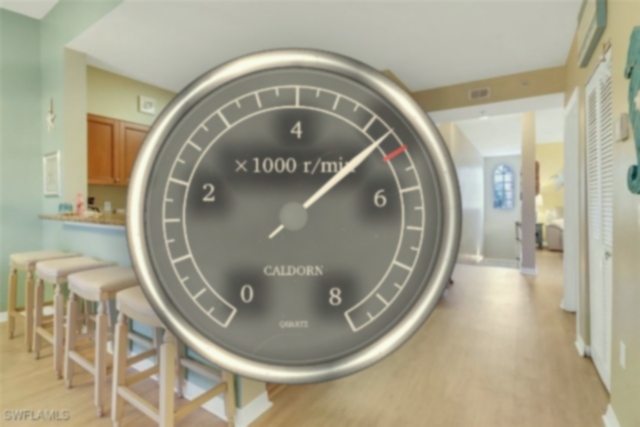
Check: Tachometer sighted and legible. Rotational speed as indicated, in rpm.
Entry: 5250 rpm
